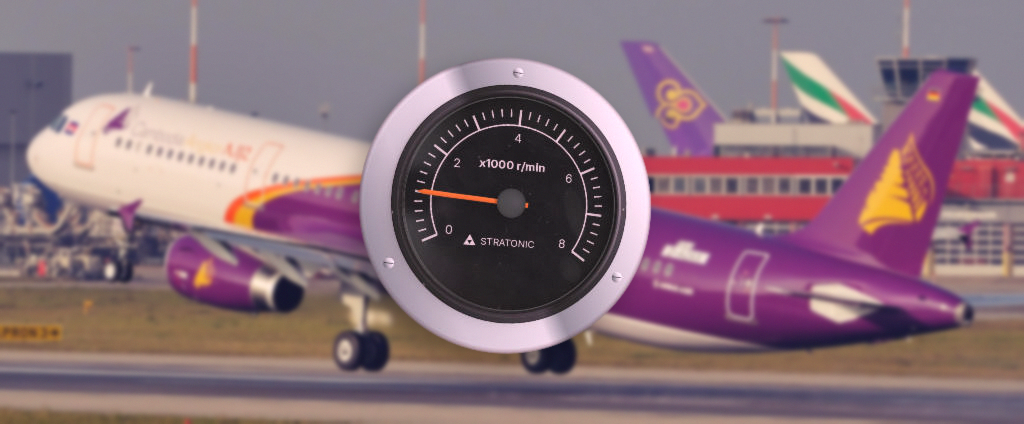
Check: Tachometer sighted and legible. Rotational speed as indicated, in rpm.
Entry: 1000 rpm
